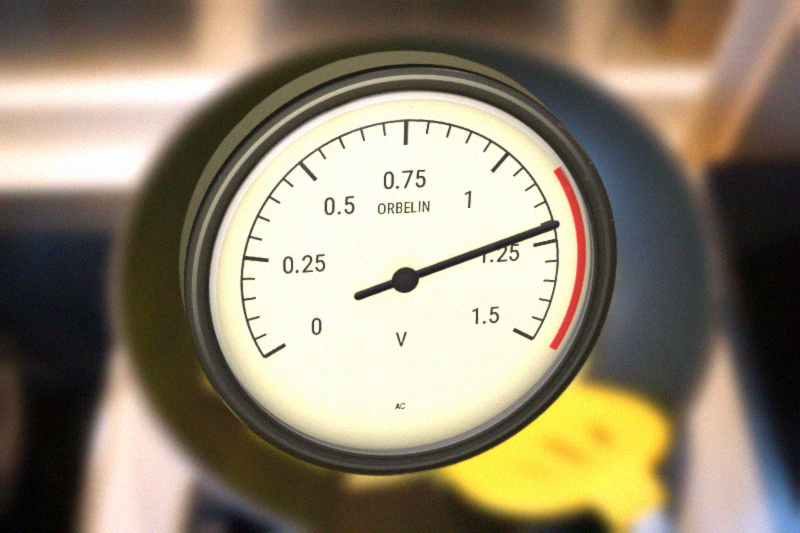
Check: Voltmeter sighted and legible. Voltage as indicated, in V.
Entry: 1.2 V
